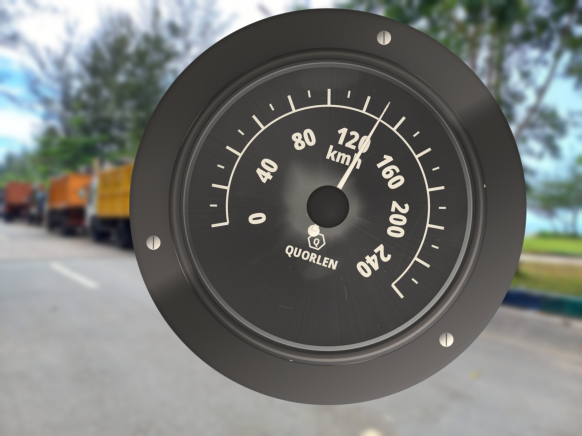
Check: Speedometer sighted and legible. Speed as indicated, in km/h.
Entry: 130 km/h
